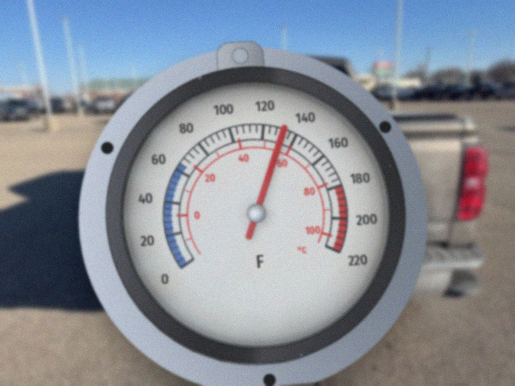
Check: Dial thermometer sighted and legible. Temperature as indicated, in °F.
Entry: 132 °F
